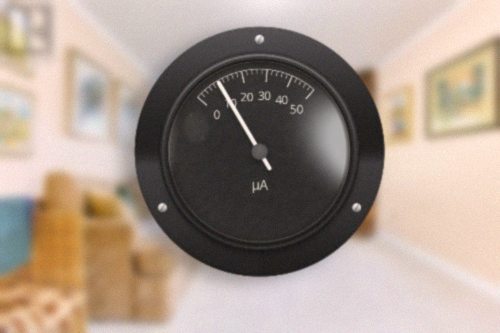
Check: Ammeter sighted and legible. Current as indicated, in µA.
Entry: 10 µA
